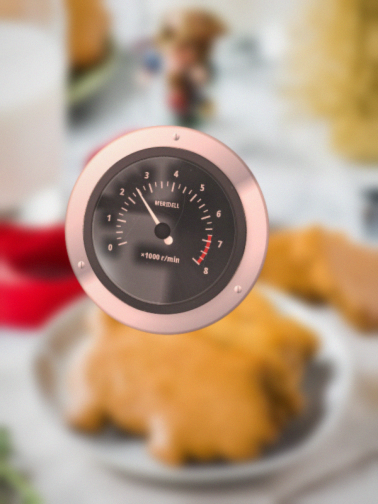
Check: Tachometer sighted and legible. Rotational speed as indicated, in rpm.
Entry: 2500 rpm
